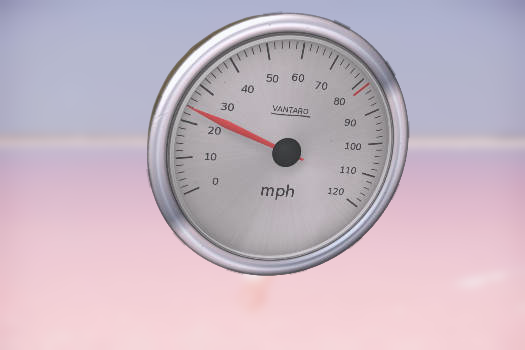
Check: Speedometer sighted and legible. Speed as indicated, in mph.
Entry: 24 mph
